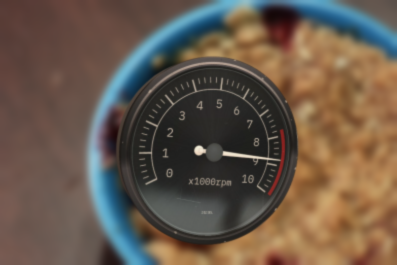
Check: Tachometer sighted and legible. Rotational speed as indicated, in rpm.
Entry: 8800 rpm
